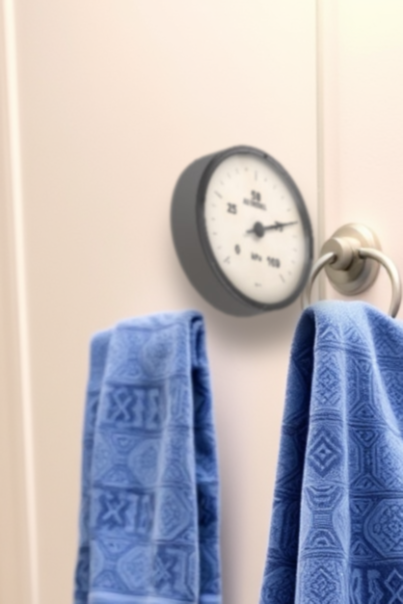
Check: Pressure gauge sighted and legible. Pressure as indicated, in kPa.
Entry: 75 kPa
